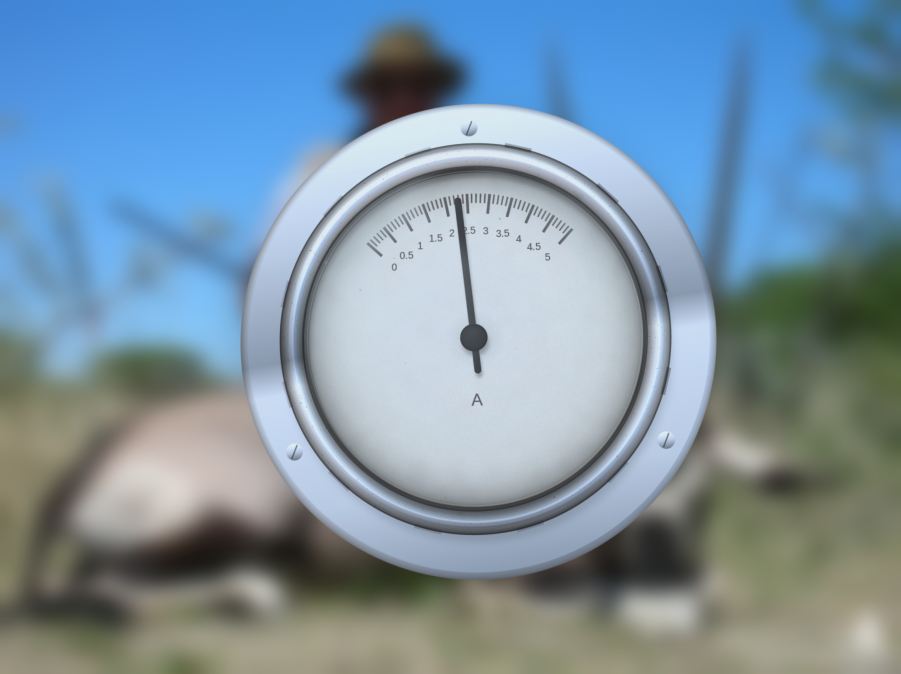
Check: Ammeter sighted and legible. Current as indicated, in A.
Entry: 2.3 A
